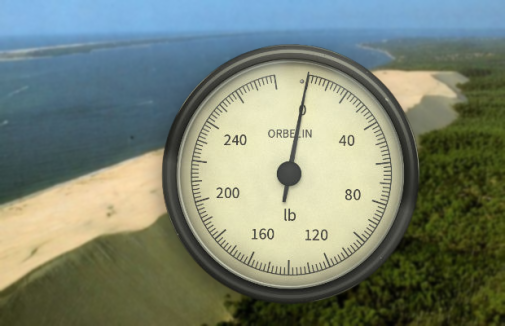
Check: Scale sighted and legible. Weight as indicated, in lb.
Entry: 0 lb
